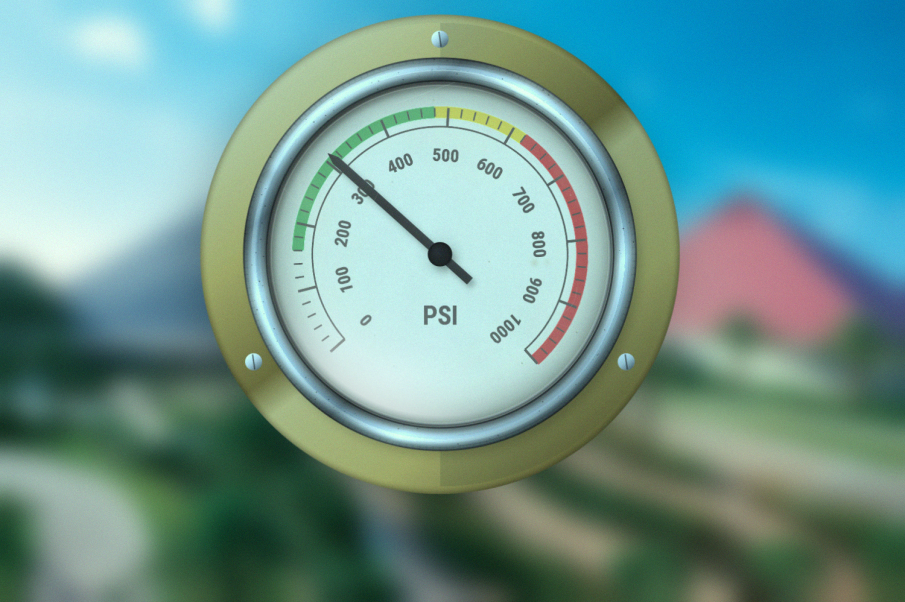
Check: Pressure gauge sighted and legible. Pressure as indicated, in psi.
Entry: 310 psi
